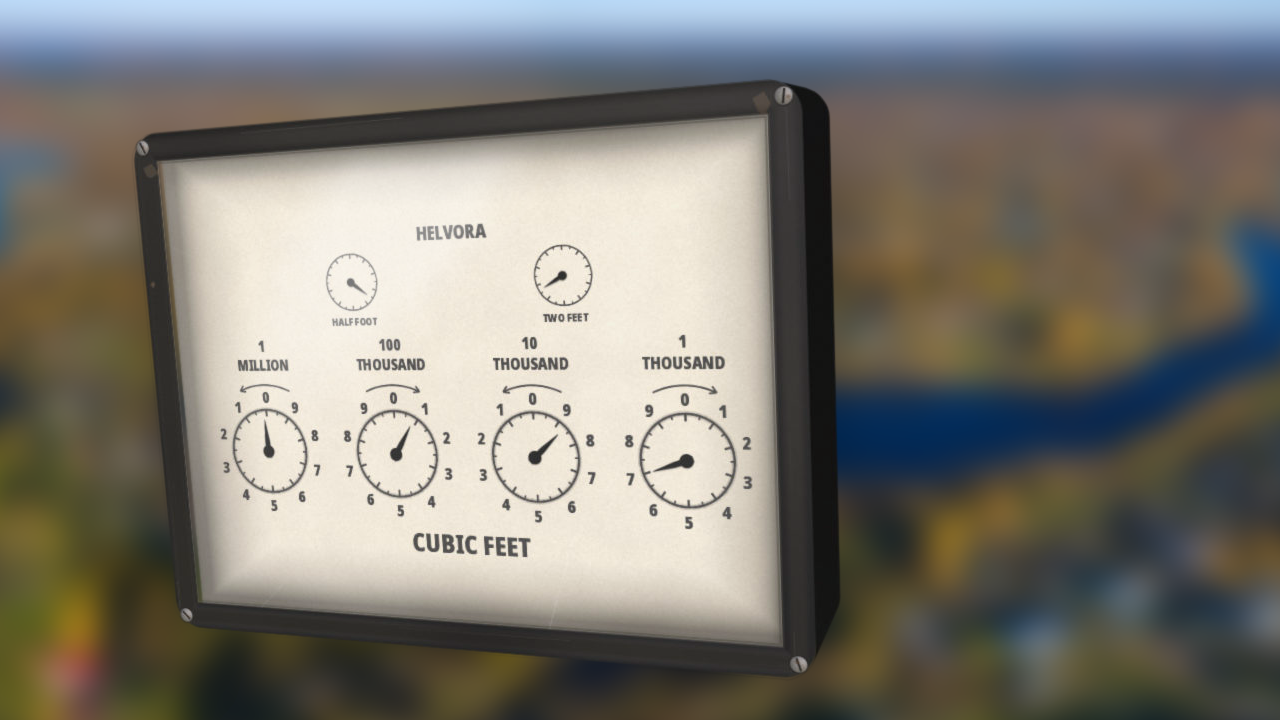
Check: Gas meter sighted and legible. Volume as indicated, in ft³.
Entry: 8700 ft³
